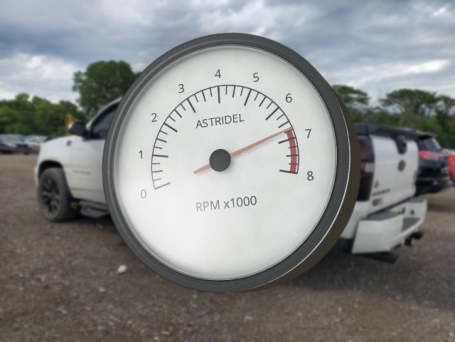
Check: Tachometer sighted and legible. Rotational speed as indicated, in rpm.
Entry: 6750 rpm
